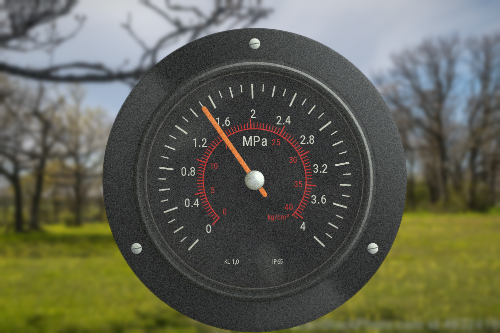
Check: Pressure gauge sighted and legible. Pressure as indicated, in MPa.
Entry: 1.5 MPa
